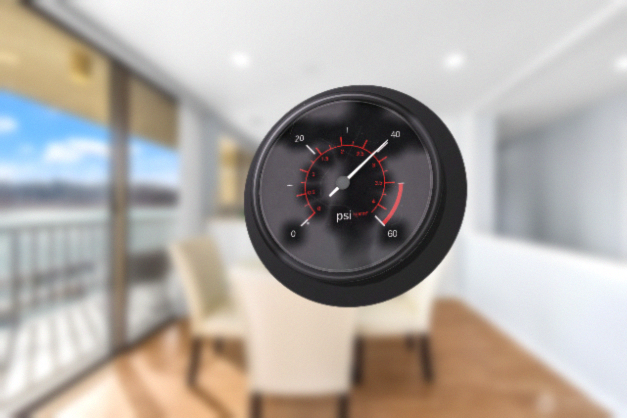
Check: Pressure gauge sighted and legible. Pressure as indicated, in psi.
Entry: 40 psi
